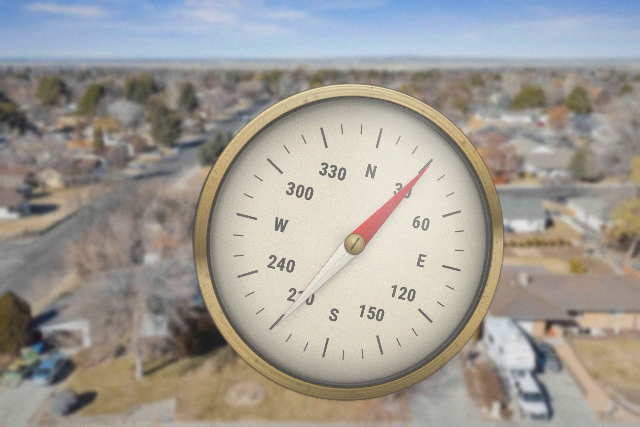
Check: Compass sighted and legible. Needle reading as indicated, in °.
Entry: 30 °
